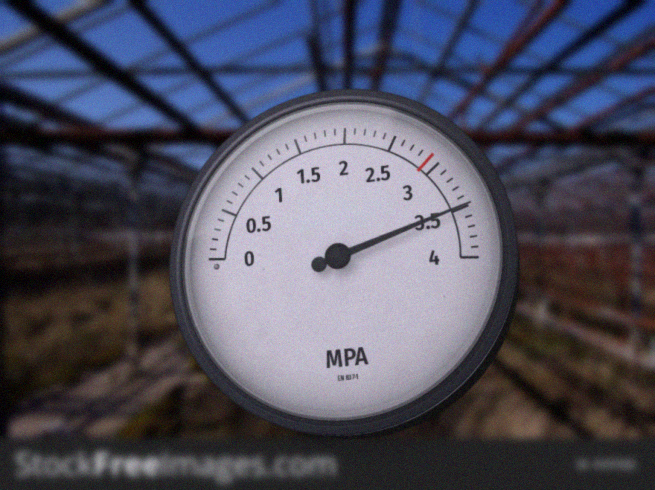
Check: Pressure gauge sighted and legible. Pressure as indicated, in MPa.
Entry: 3.5 MPa
